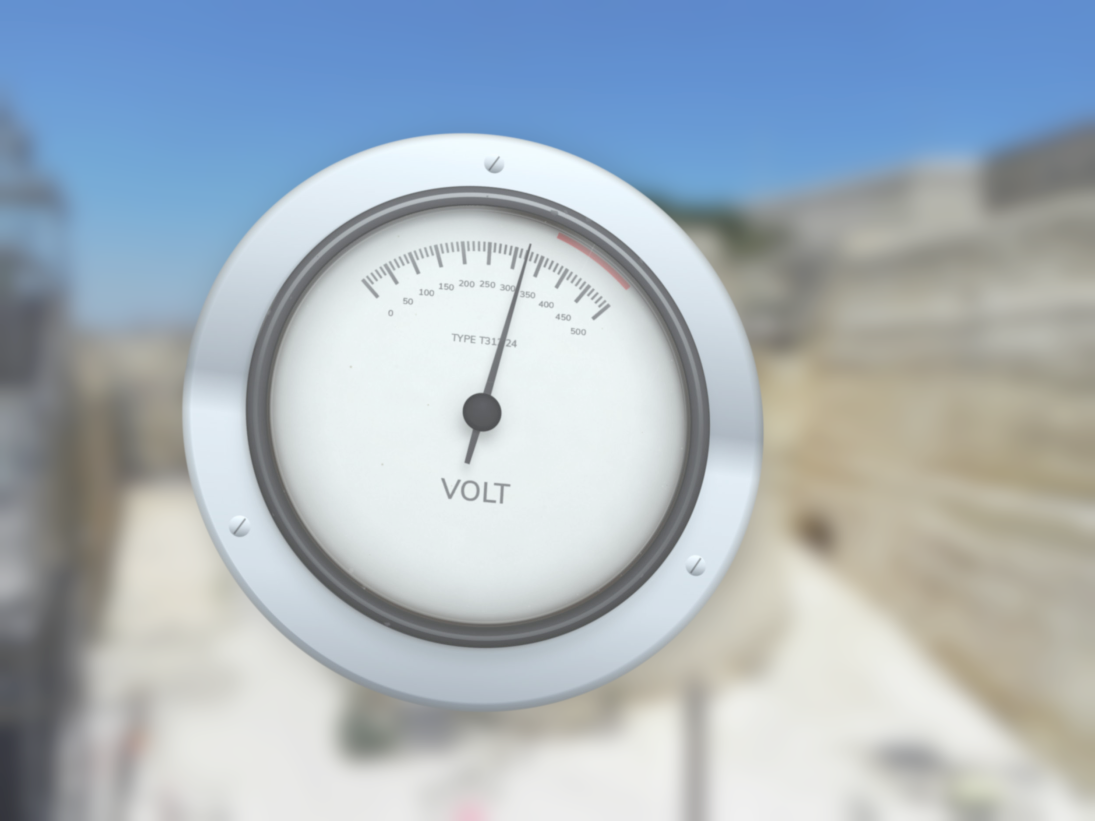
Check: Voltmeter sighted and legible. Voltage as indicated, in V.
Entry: 320 V
